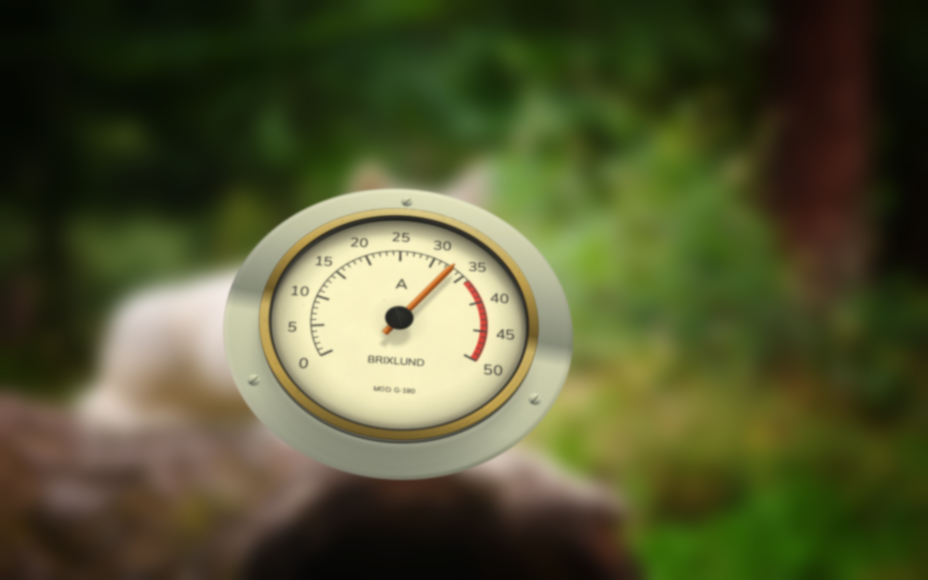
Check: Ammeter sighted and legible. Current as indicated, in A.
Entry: 33 A
